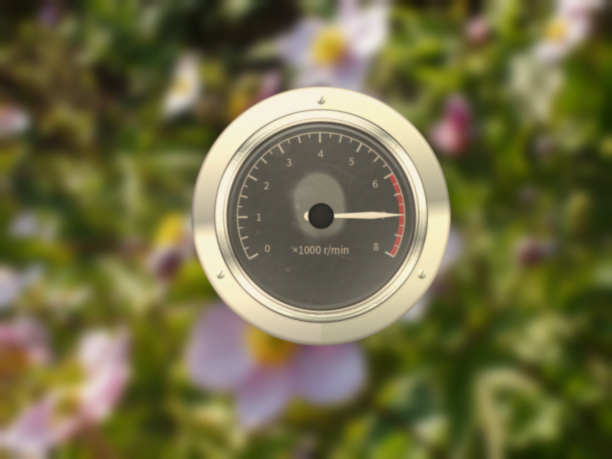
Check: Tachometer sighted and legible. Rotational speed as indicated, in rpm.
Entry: 7000 rpm
